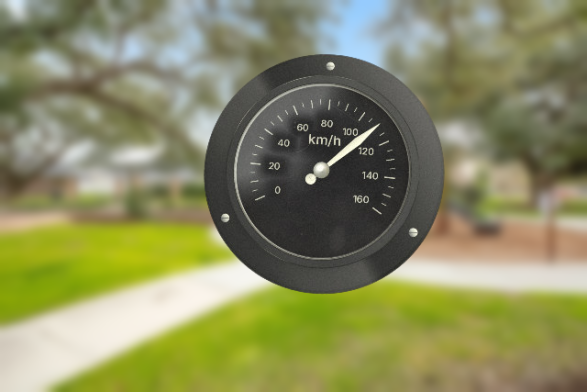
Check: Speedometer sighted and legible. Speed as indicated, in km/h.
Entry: 110 km/h
